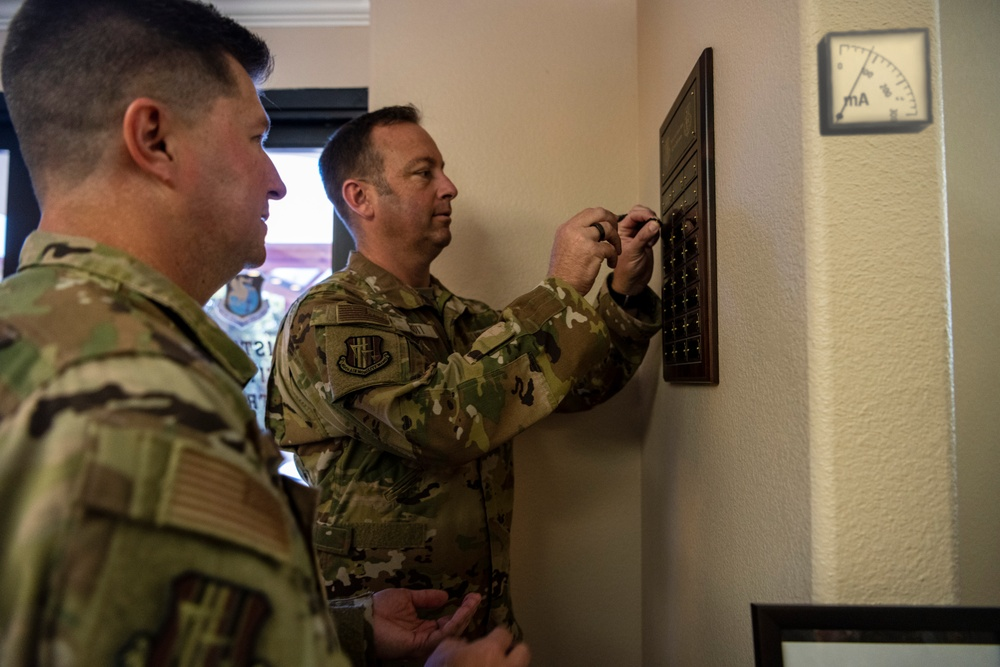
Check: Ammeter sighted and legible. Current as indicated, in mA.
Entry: 80 mA
